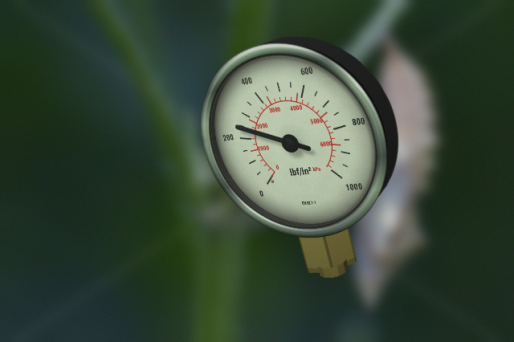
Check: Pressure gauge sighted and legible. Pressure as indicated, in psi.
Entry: 250 psi
